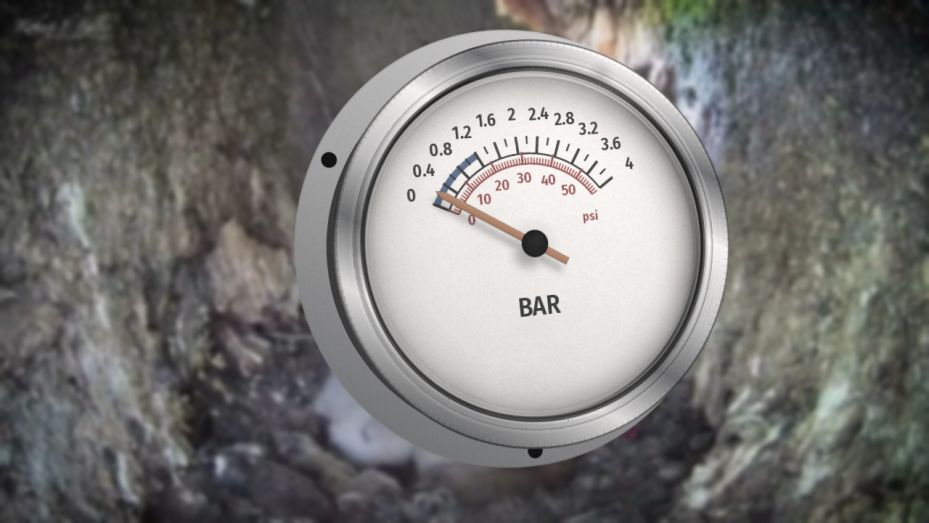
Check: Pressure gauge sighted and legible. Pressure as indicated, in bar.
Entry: 0.2 bar
